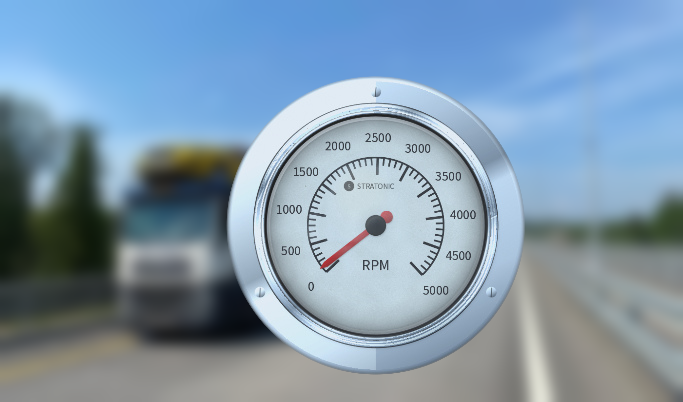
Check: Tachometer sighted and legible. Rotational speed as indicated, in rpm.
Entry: 100 rpm
